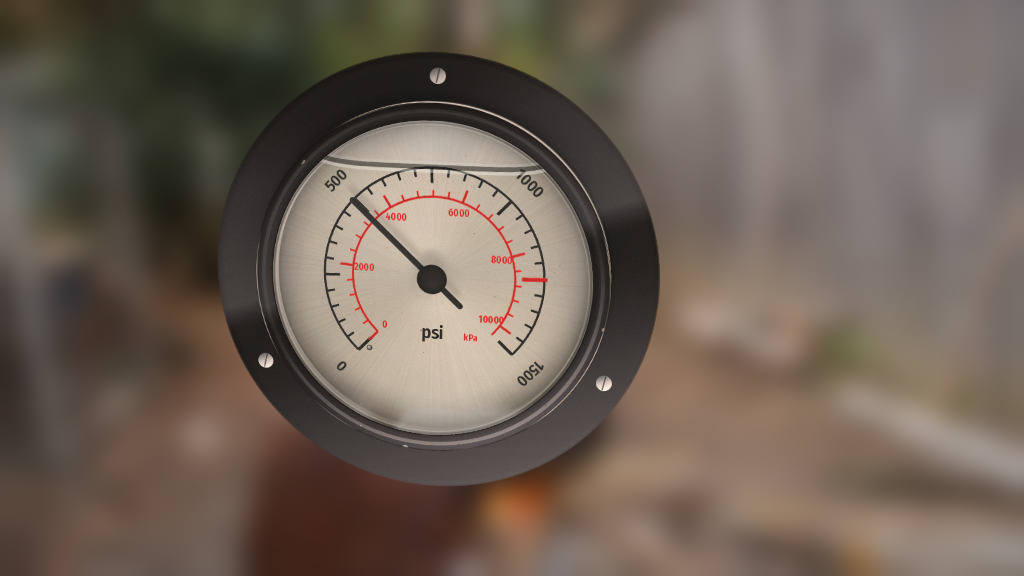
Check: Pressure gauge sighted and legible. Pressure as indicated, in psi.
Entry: 500 psi
